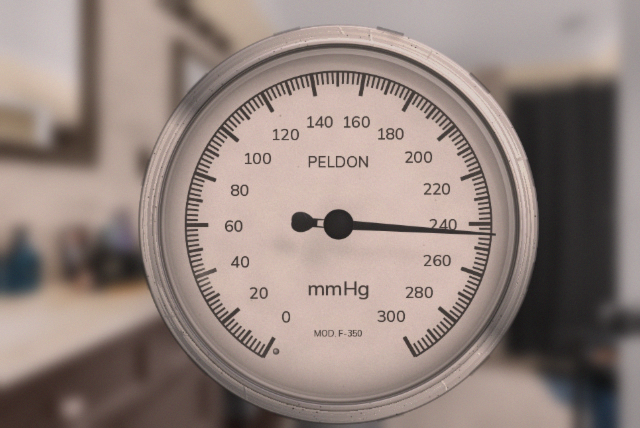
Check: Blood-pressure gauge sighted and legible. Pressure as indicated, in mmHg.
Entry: 244 mmHg
